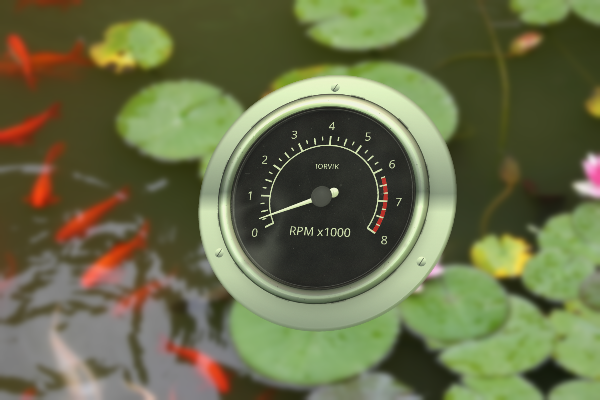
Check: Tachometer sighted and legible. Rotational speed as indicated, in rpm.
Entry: 250 rpm
